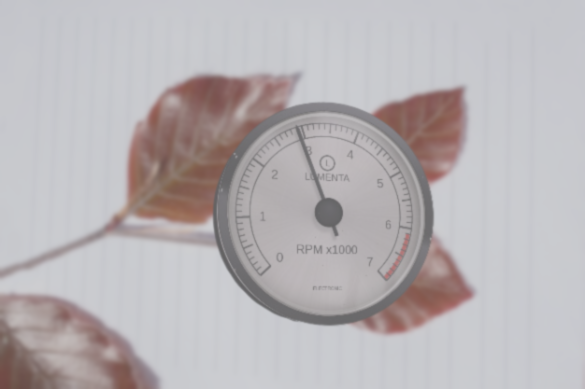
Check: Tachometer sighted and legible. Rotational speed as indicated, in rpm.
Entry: 2900 rpm
